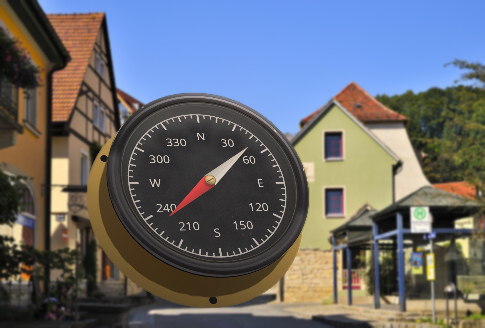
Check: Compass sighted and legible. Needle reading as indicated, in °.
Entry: 230 °
